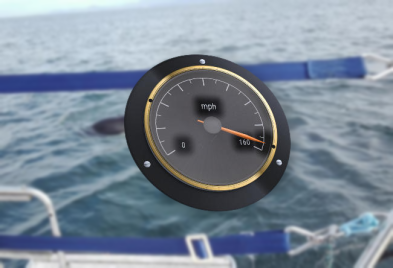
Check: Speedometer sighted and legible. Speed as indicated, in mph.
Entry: 155 mph
